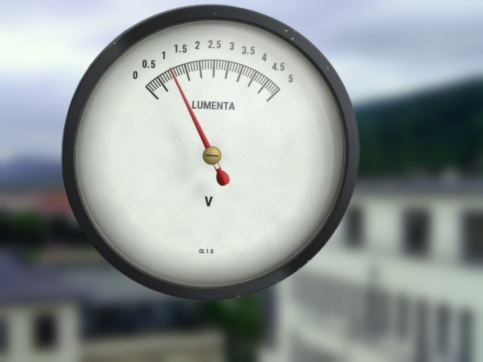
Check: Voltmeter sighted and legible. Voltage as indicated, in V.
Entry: 1 V
